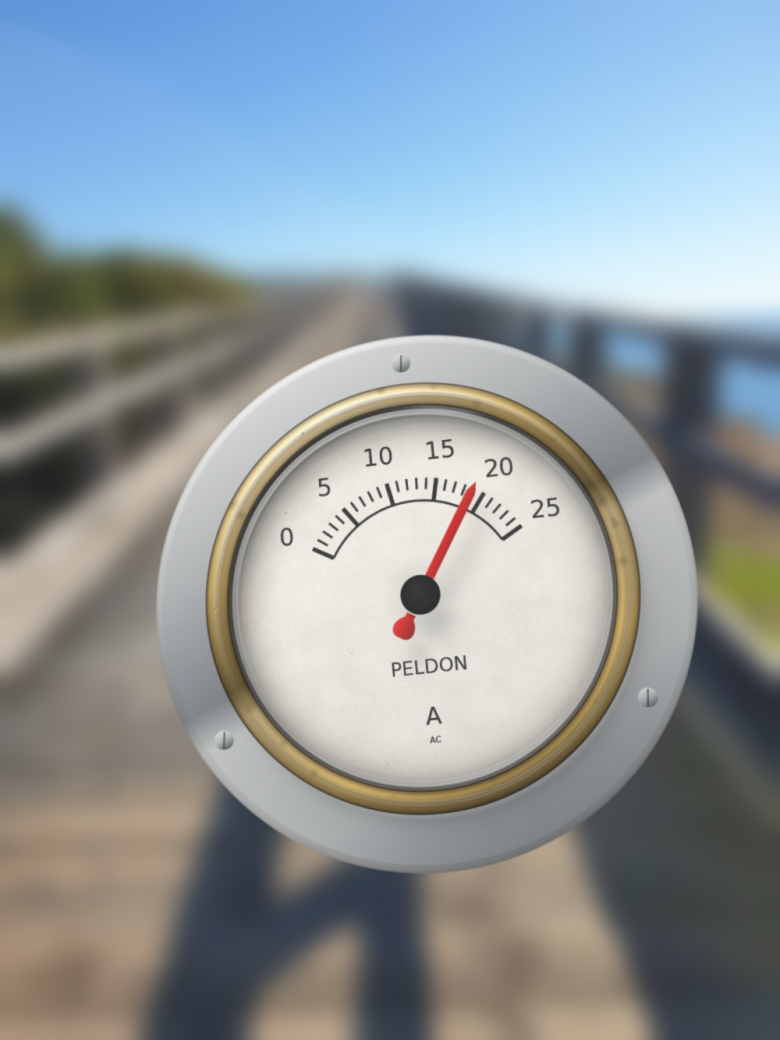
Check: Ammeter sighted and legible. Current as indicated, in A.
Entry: 19 A
